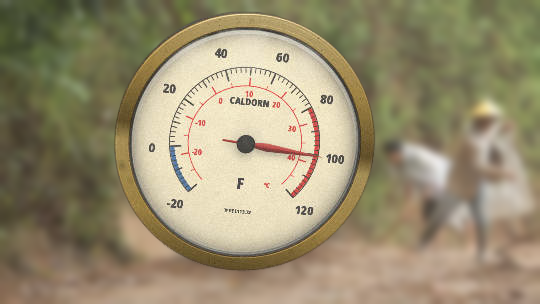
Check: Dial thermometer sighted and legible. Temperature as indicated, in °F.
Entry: 100 °F
